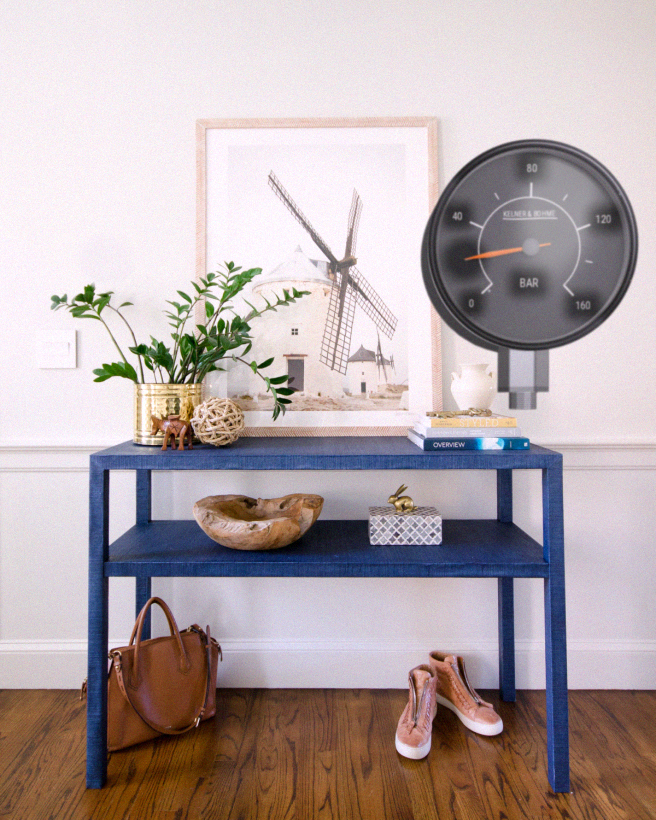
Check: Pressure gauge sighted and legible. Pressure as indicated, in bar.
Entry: 20 bar
